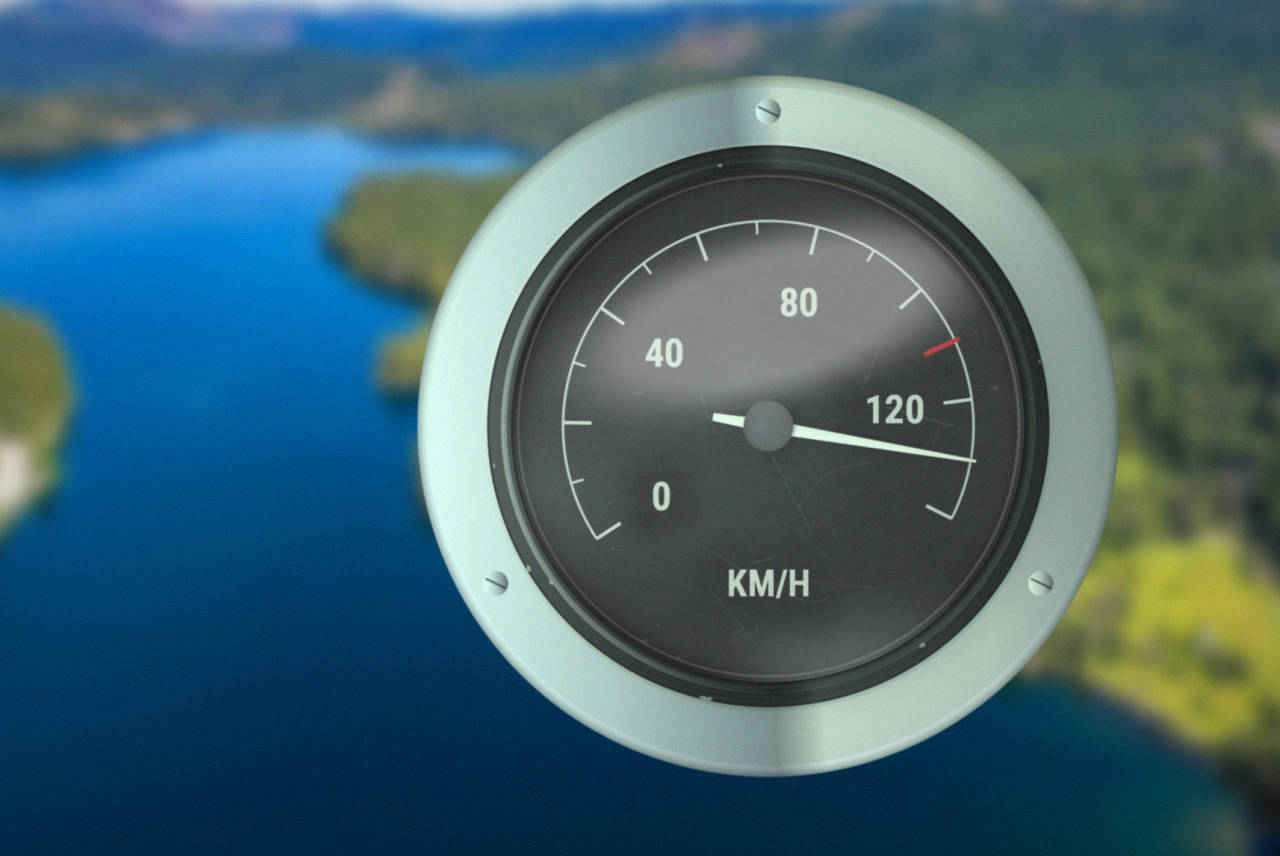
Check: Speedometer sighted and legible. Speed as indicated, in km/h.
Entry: 130 km/h
